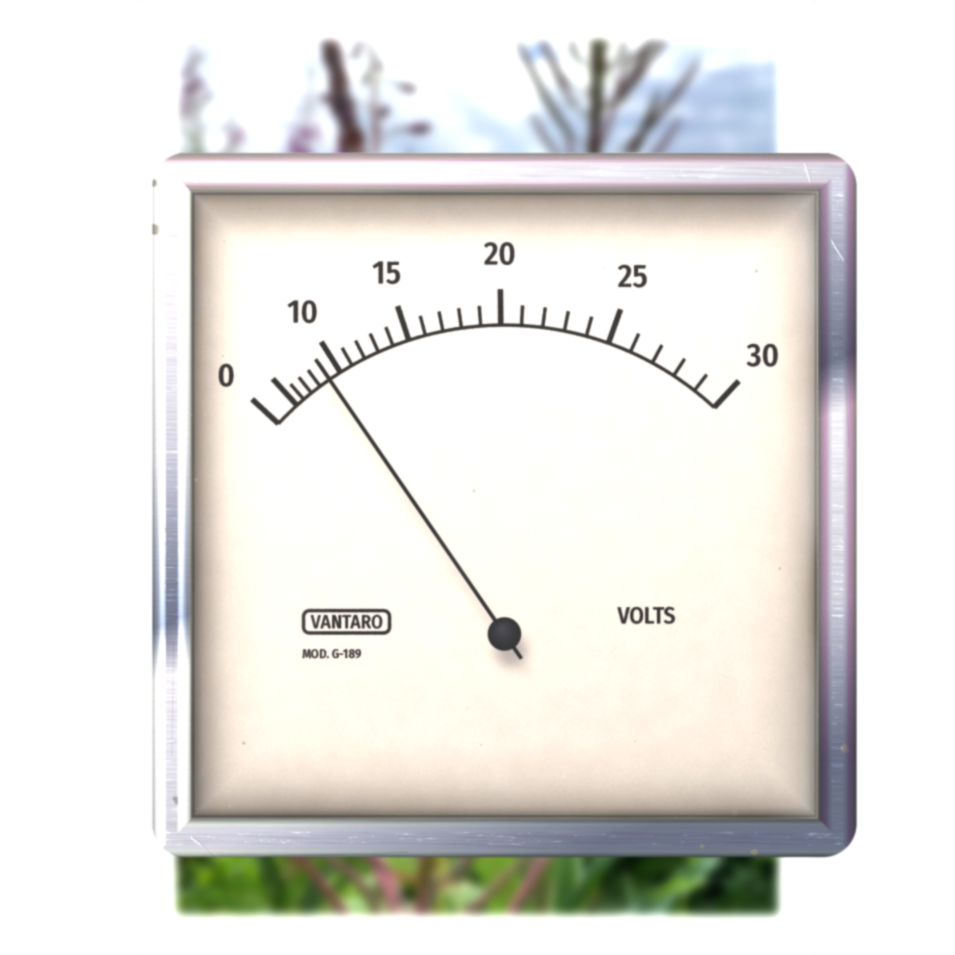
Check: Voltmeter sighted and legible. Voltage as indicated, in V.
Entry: 9 V
